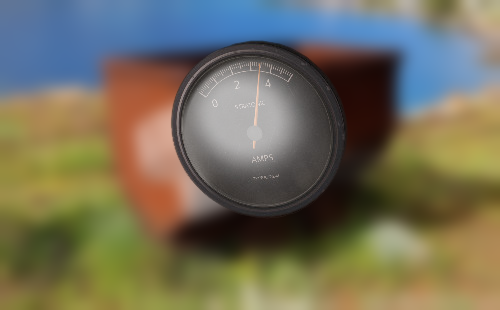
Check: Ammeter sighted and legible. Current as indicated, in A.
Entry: 3.5 A
